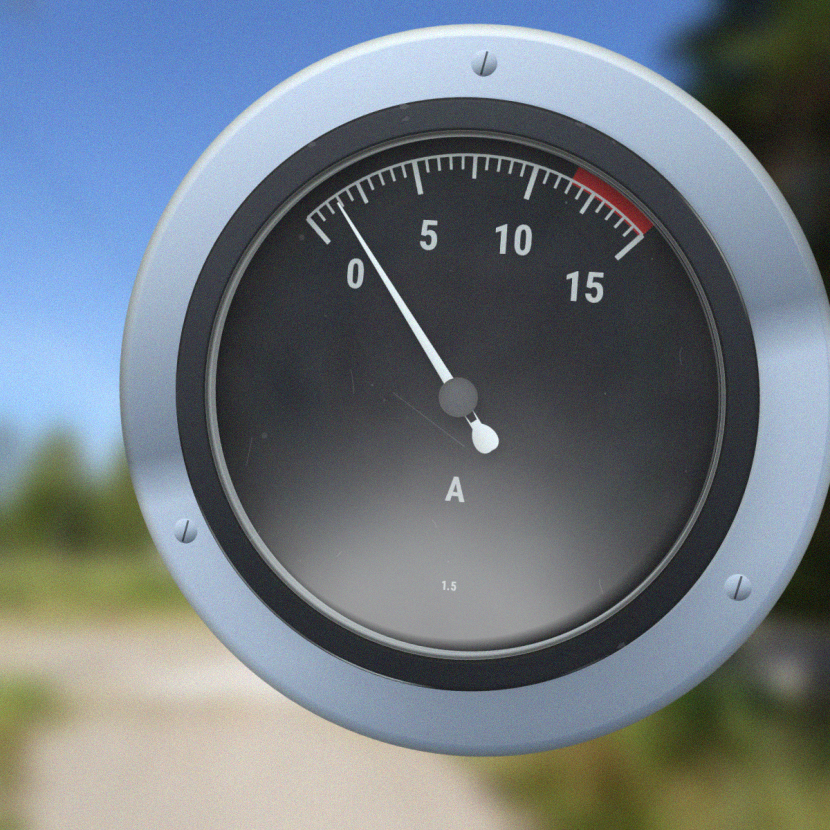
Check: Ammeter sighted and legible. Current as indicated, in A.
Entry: 1.5 A
